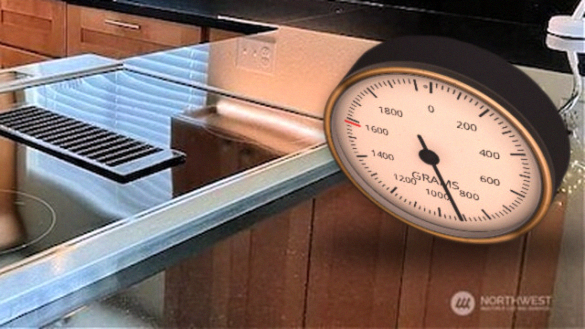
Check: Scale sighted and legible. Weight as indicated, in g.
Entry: 900 g
